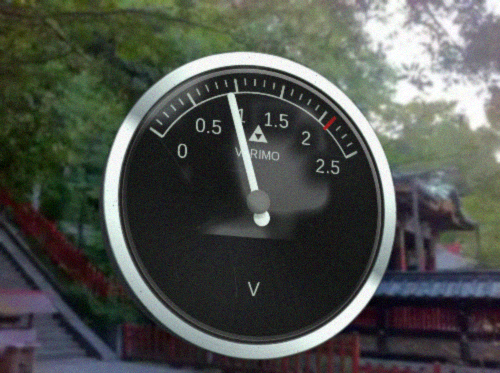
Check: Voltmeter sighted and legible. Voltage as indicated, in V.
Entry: 0.9 V
